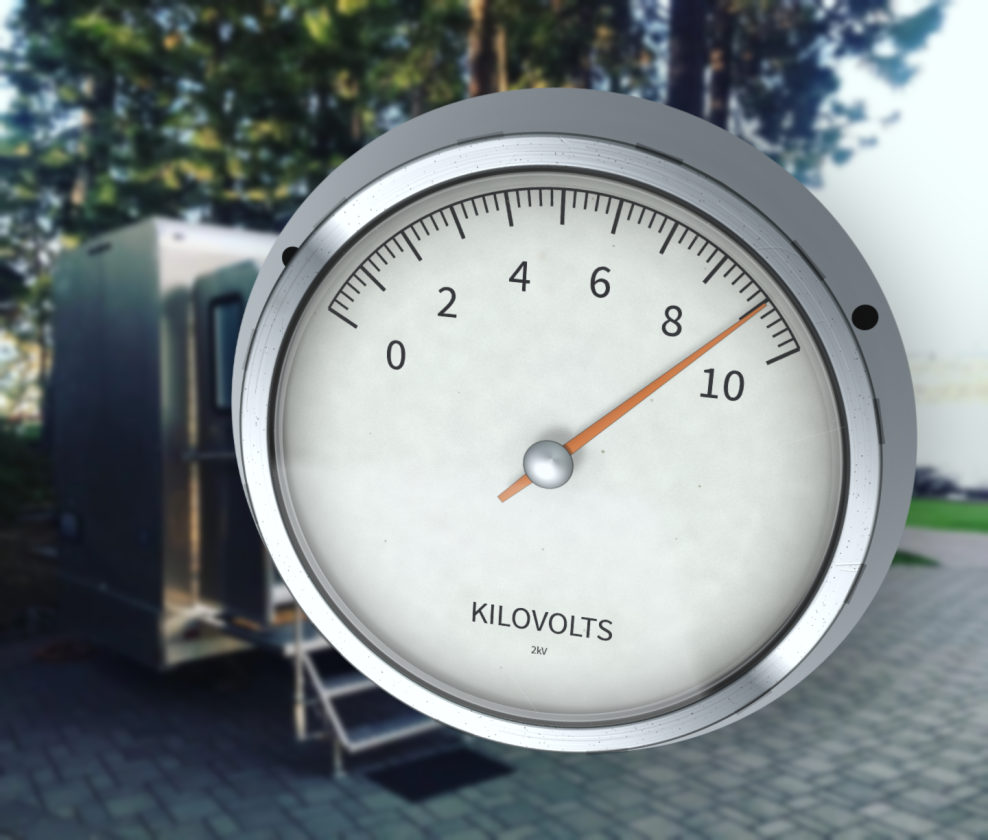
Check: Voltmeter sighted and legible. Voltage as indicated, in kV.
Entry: 9 kV
